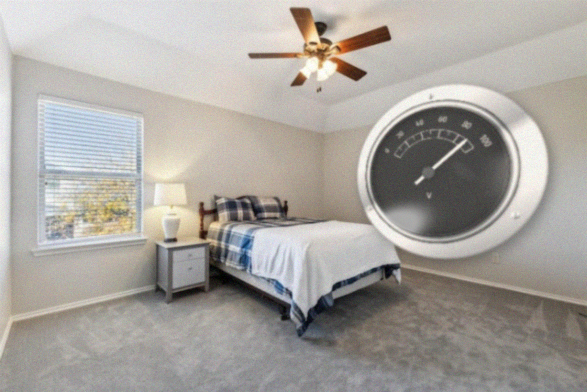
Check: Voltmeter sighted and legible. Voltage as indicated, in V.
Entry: 90 V
